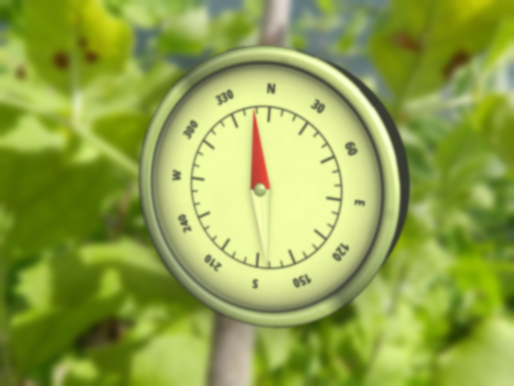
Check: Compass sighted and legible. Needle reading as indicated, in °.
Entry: 350 °
